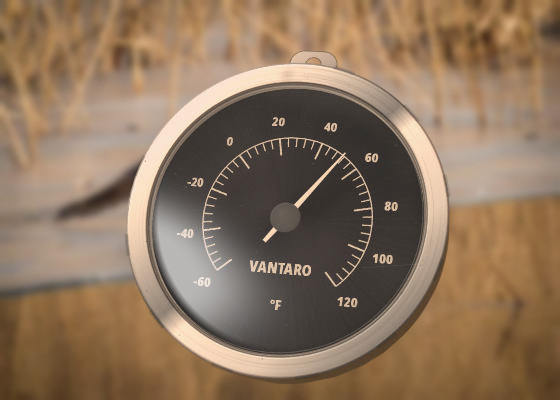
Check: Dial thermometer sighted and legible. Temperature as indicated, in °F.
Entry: 52 °F
